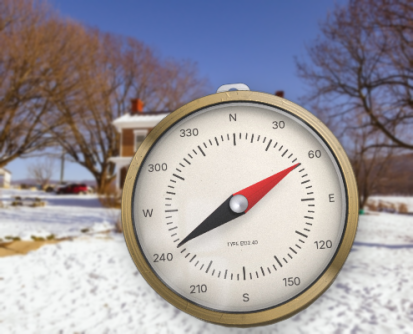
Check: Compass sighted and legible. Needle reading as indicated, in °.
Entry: 60 °
